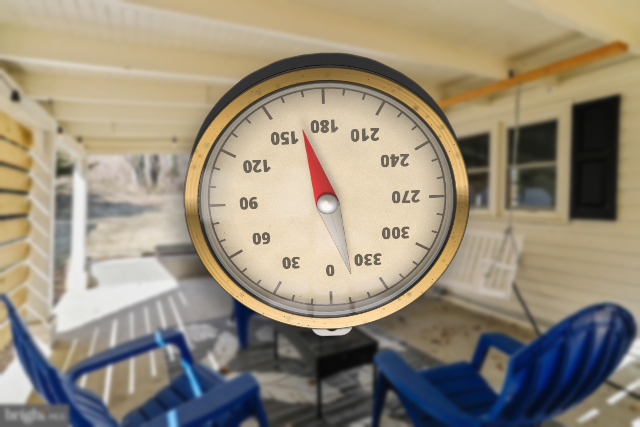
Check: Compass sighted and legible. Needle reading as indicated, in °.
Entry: 165 °
